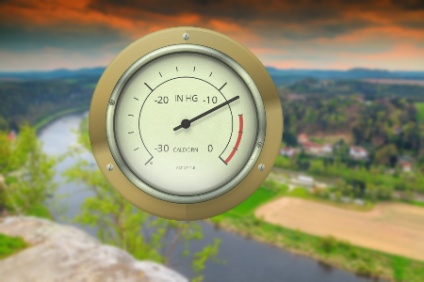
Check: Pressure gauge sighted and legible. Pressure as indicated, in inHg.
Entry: -8 inHg
